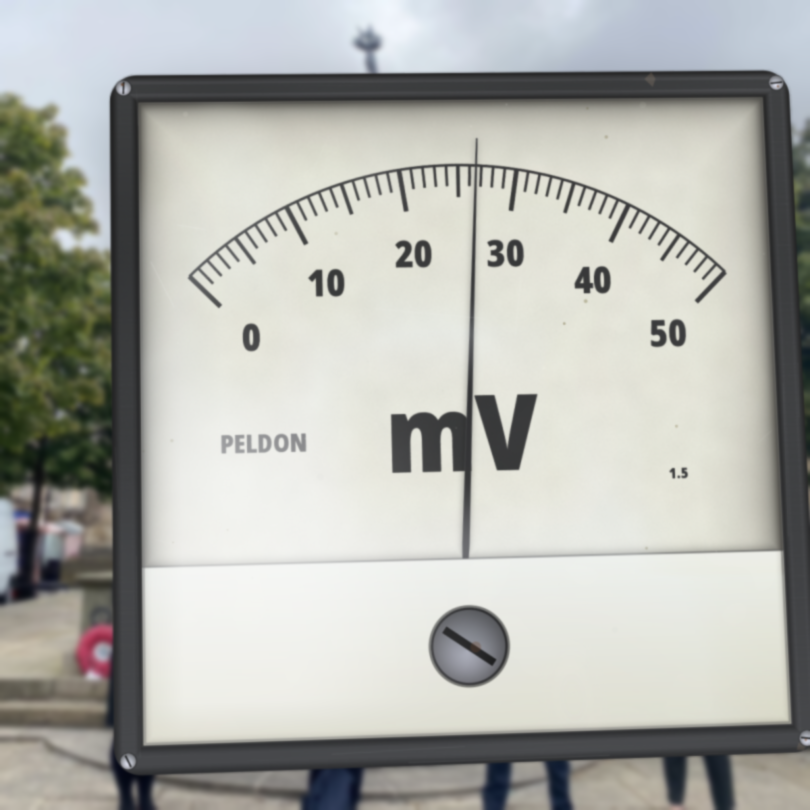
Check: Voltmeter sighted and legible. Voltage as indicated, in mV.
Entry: 26.5 mV
